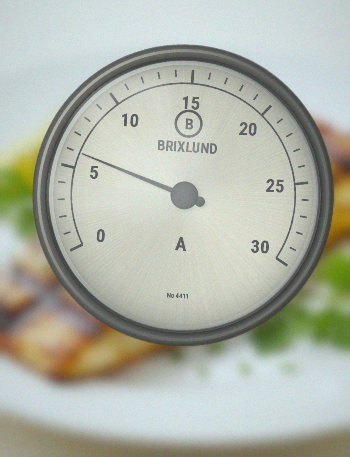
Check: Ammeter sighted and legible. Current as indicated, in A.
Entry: 6 A
